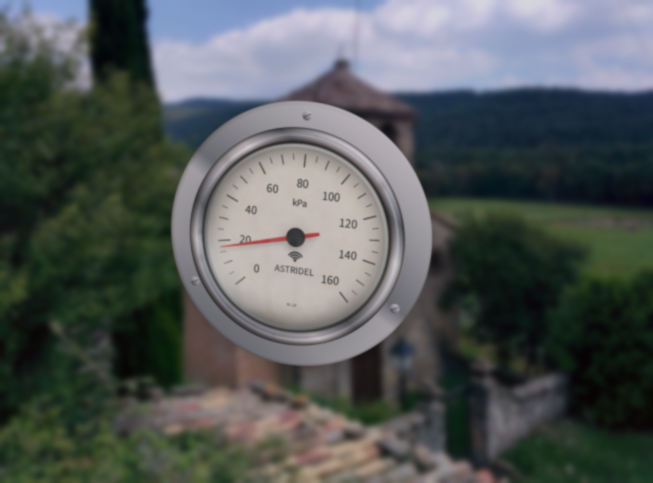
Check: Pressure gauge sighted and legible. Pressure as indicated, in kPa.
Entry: 17.5 kPa
